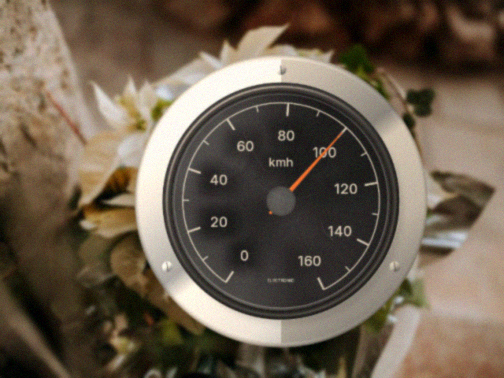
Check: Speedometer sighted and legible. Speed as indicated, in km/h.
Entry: 100 km/h
